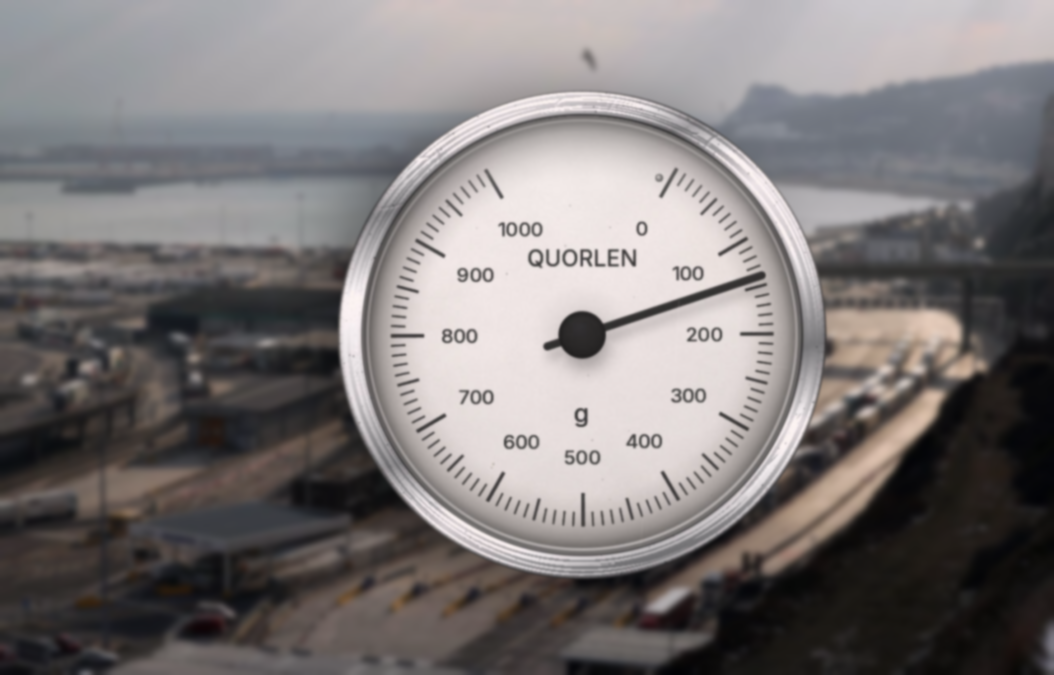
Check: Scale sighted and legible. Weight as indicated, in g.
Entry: 140 g
